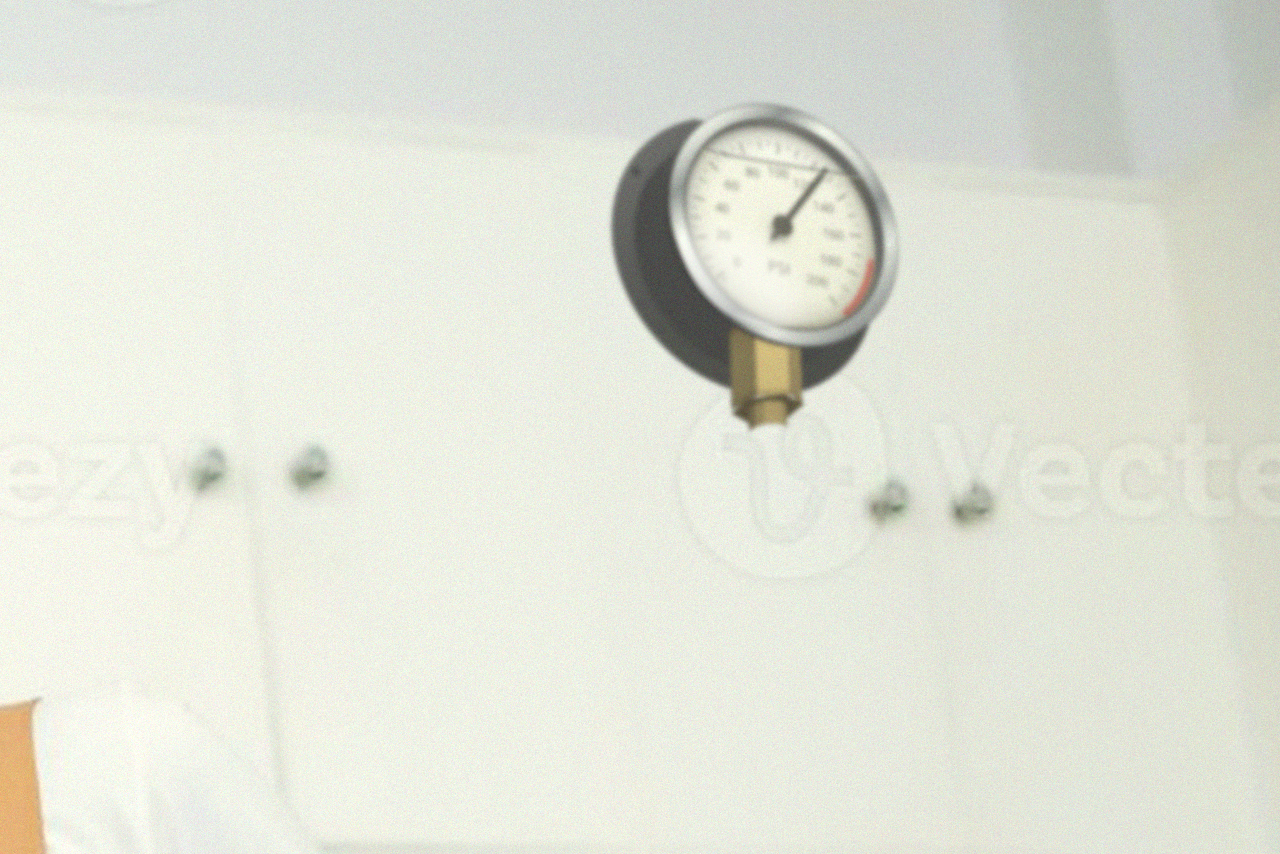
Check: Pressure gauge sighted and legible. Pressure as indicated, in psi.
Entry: 125 psi
